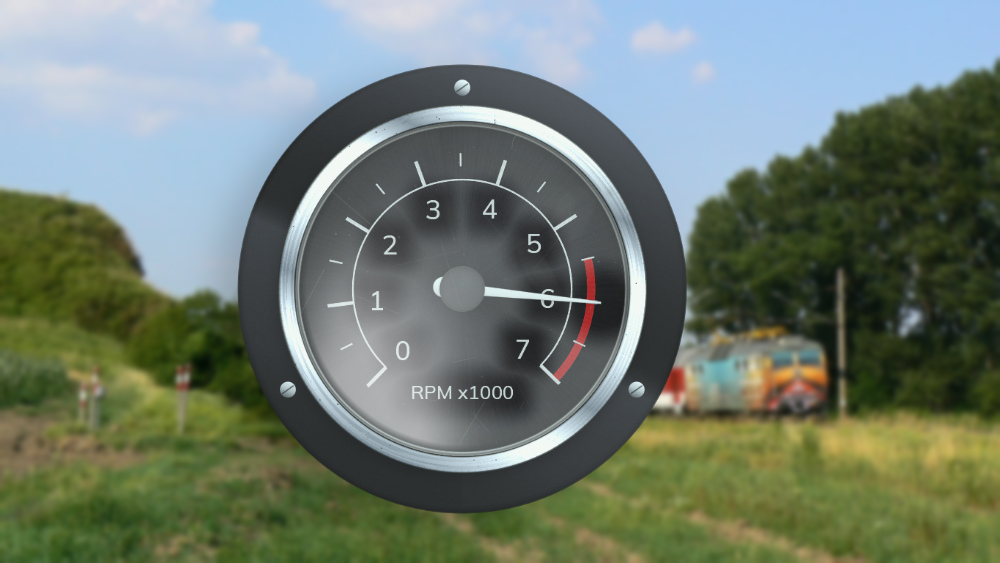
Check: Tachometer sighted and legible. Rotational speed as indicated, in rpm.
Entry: 6000 rpm
